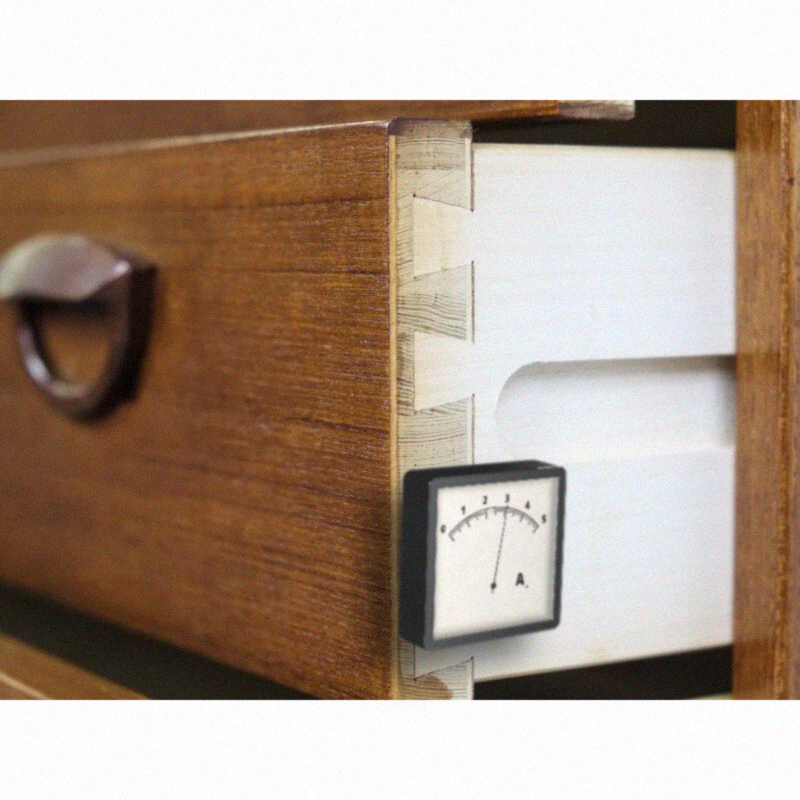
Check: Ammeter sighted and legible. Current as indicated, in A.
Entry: 3 A
